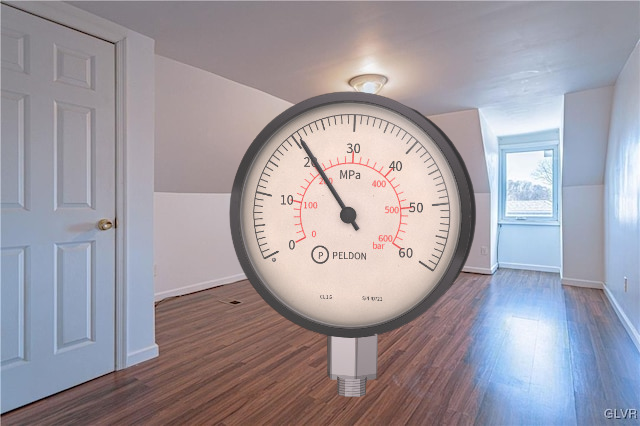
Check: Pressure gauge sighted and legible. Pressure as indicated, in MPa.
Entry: 21 MPa
